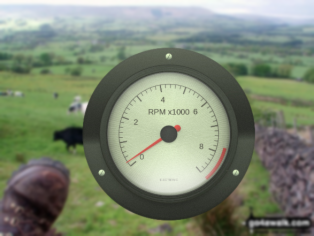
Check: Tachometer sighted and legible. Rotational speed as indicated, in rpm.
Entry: 200 rpm
